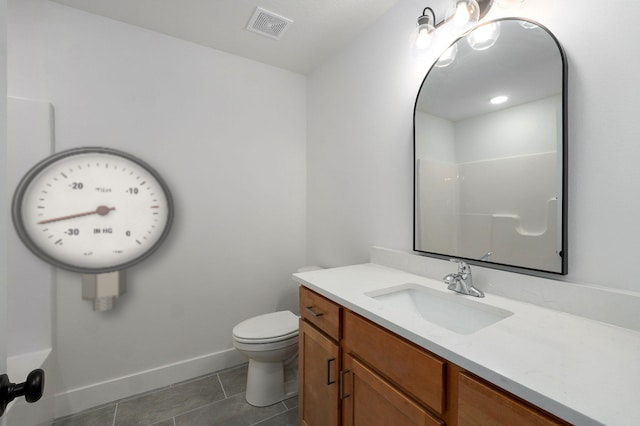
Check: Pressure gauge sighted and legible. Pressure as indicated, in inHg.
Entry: -27 inHg
